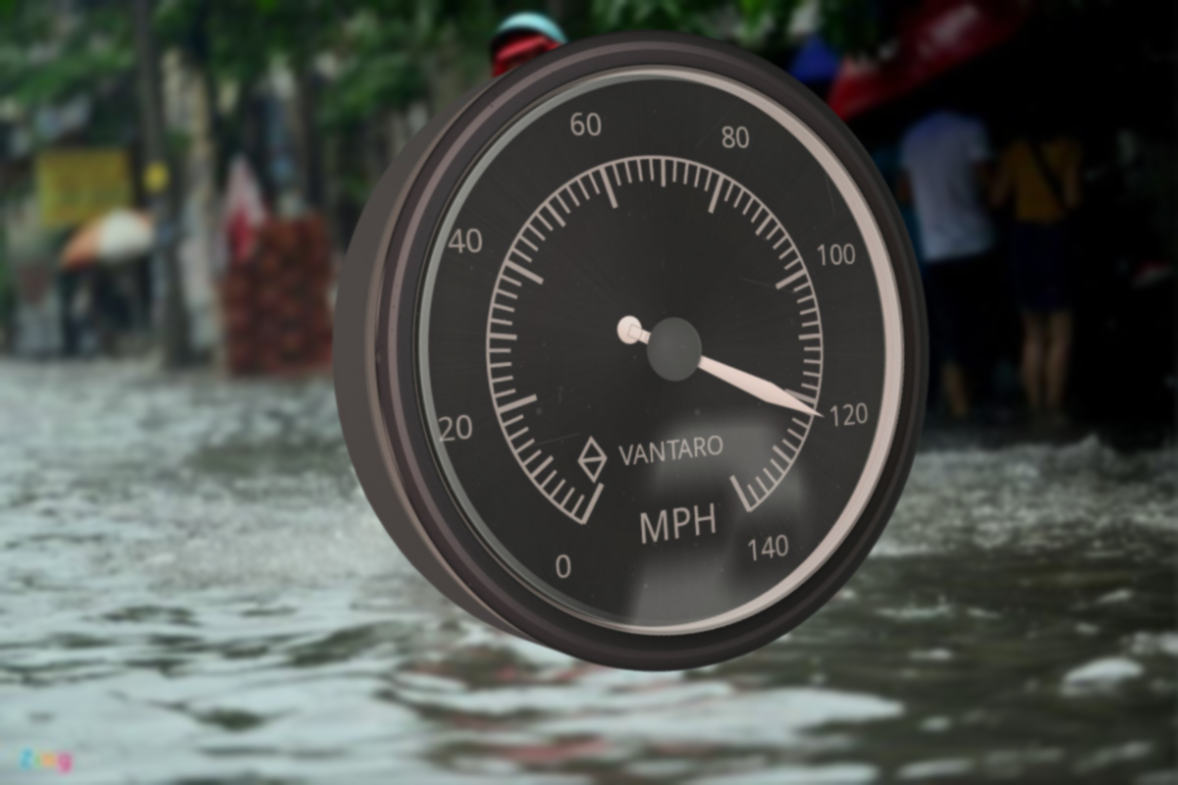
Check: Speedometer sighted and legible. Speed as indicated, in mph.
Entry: 122 mph
